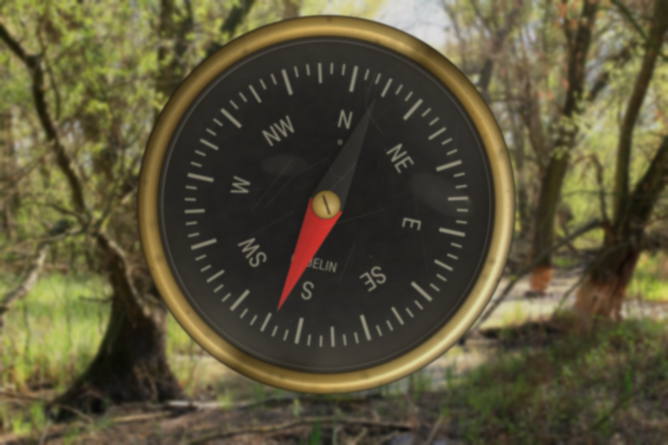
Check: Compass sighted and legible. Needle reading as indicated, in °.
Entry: 192.5 °
